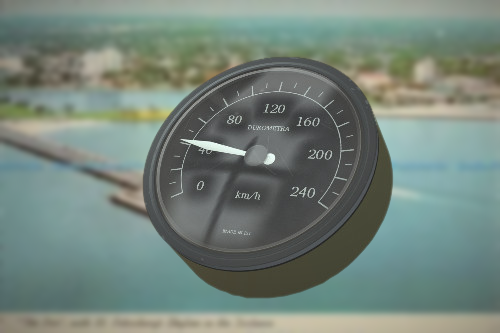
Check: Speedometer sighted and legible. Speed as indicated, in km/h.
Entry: 40 km/h
